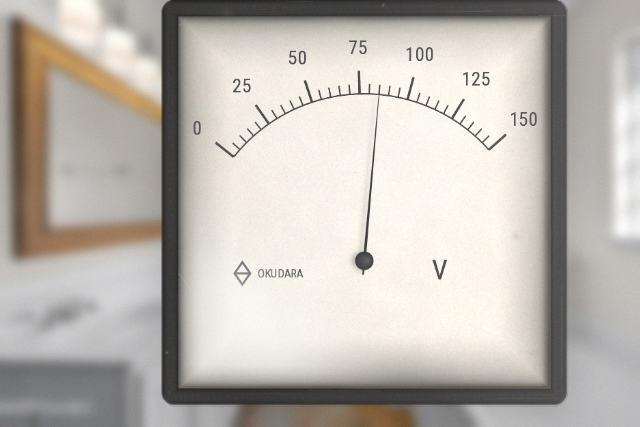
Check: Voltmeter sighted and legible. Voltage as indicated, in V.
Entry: 85 V
